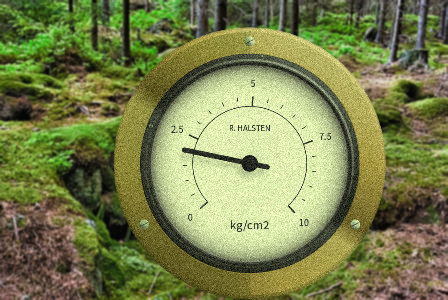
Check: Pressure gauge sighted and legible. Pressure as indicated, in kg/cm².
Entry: 2 kg/cm²
